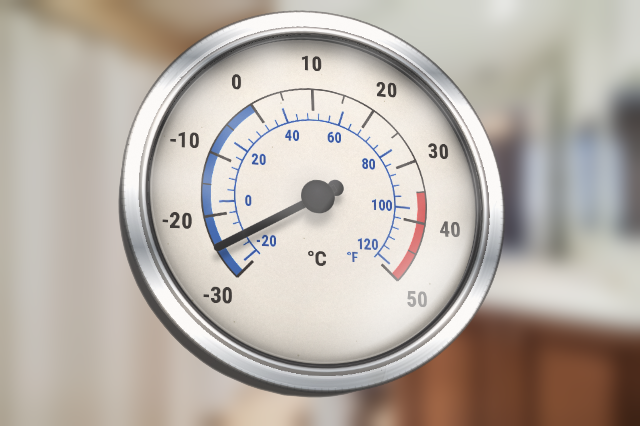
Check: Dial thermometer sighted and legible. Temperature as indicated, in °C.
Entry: -25 °C
